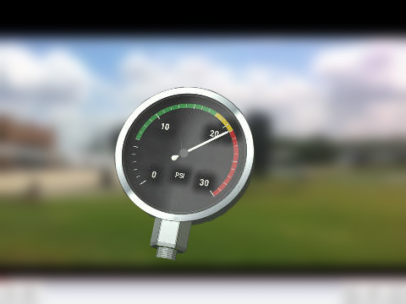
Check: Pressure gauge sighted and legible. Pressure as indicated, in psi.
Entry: 21 psi
